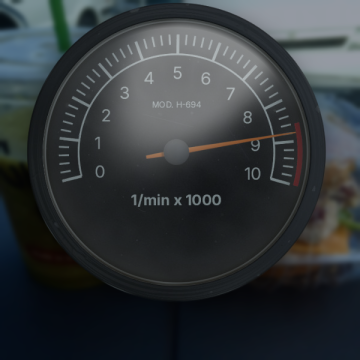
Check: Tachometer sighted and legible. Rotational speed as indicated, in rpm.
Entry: 8800 rpm
